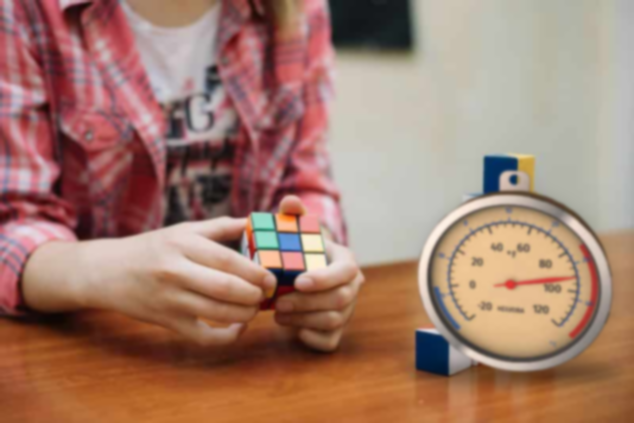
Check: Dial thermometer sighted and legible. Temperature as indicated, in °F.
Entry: 92 °F
